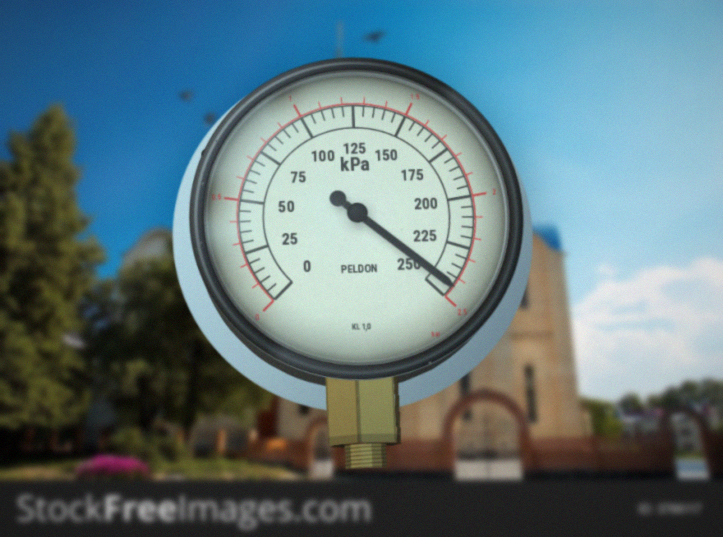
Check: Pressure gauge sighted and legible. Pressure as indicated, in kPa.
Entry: 245 kPa
